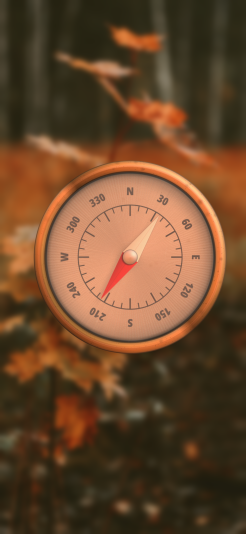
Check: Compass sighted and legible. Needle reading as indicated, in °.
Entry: 215 °
